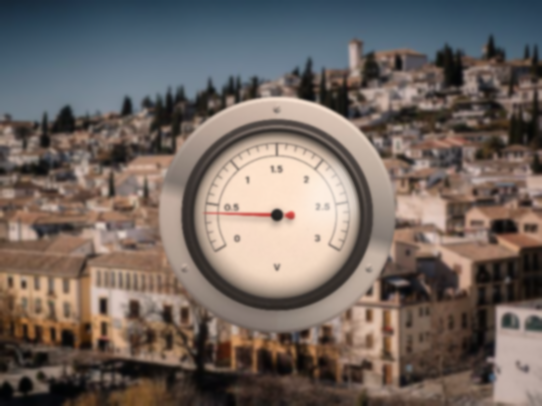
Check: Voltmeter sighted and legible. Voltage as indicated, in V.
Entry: 0.4 V
